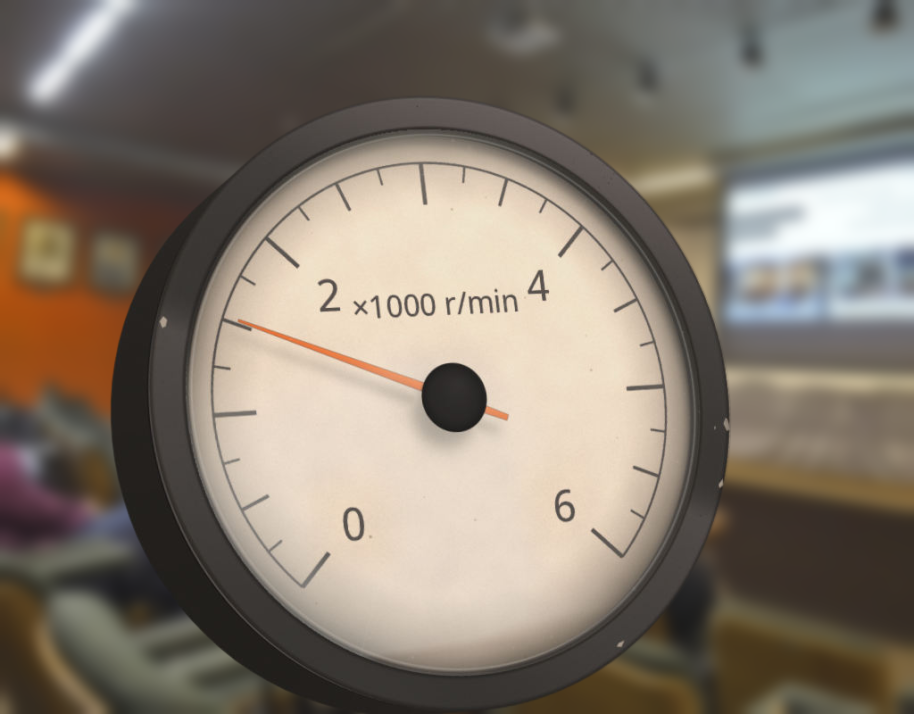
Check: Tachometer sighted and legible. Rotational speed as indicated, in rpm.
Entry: 1500 rpm
